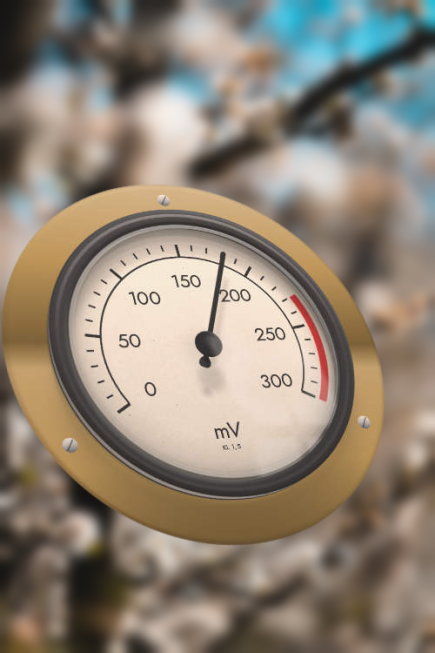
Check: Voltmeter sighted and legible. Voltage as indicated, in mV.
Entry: 180 mV
